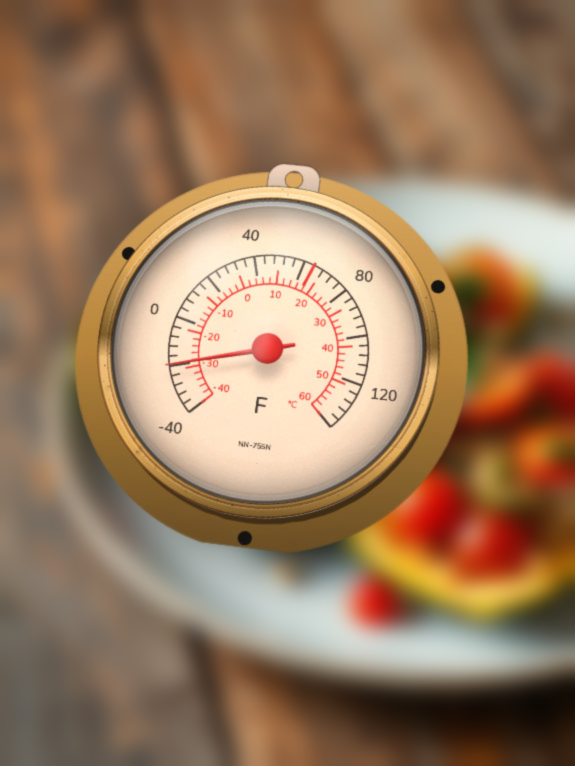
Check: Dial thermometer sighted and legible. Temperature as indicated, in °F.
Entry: -20 °F
